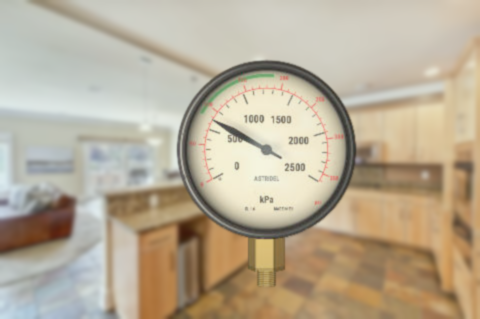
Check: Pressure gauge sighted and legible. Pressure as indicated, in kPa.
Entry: 600 kPa
